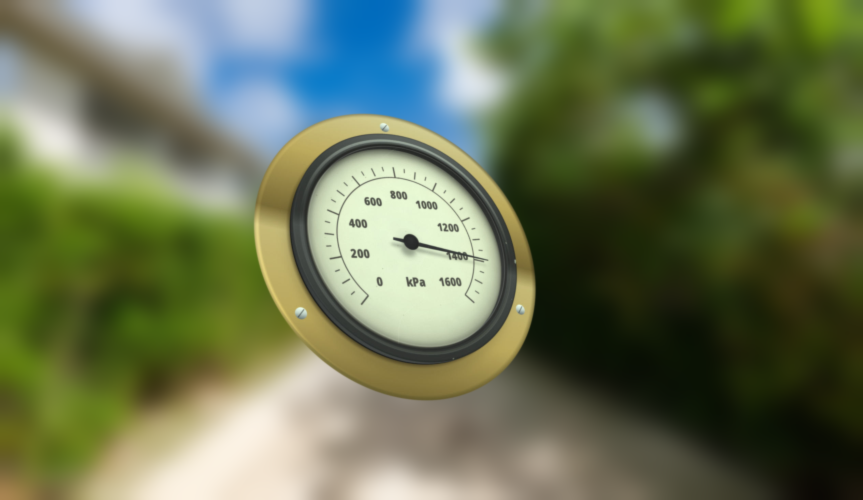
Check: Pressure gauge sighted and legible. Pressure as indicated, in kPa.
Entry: 1400 kPa
